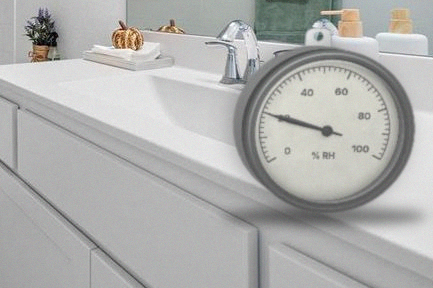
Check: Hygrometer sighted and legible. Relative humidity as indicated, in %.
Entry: 20 %
